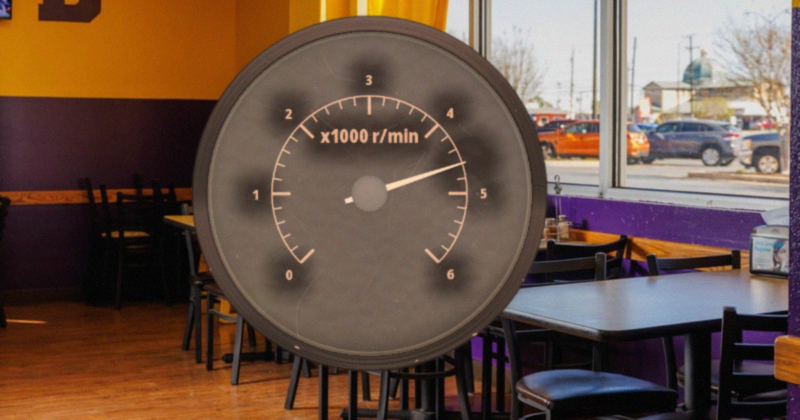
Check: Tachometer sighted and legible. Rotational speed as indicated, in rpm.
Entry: 4600 rpm
